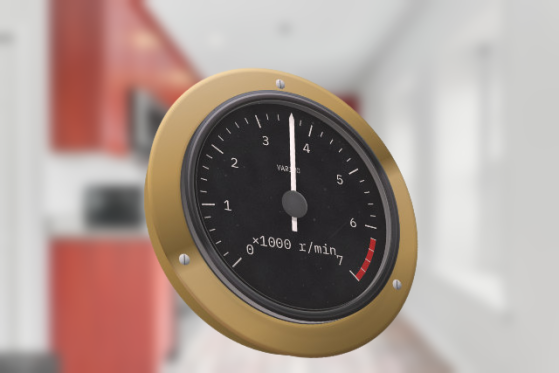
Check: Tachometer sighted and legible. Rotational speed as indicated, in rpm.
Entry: 3600 rpm
